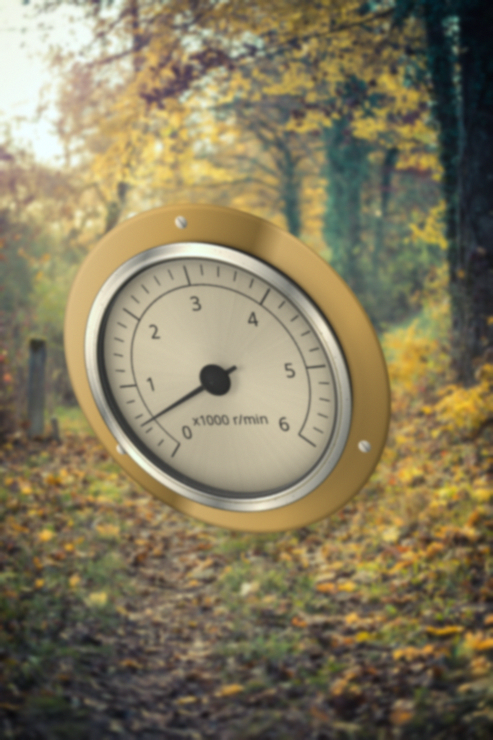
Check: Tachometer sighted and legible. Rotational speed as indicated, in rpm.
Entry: 500 rpm
